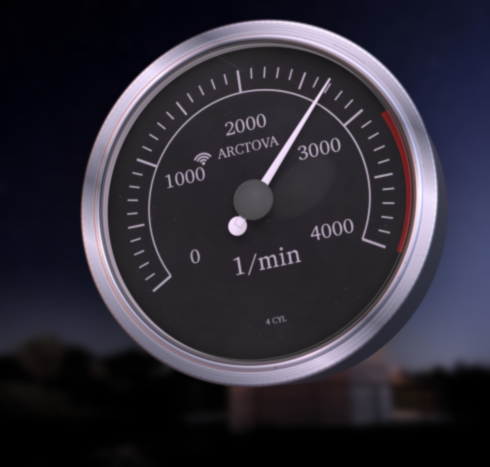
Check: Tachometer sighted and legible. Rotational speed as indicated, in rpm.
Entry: 2700 rpm
